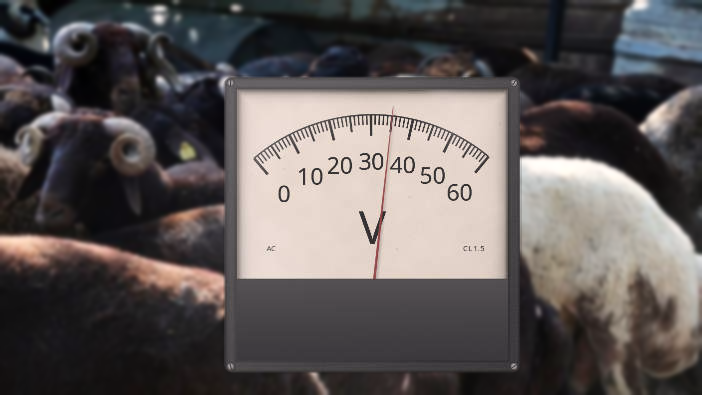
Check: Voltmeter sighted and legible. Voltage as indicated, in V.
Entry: 35 V
